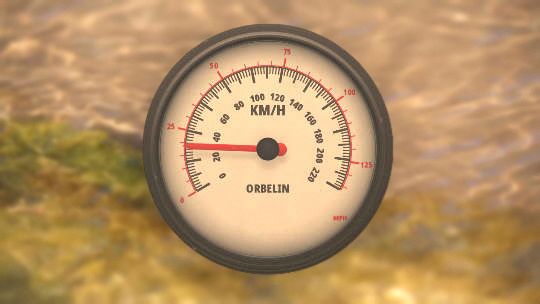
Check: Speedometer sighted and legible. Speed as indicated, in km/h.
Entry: 30 km/h
